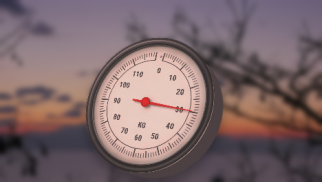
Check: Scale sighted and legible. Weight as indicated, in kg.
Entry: 30 kg
